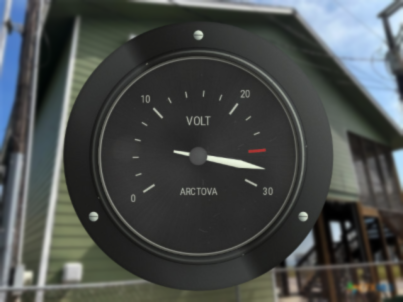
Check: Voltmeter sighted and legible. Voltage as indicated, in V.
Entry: 28 V
